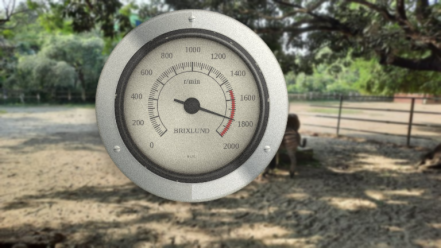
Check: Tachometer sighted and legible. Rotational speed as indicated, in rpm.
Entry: 1800 rpm
